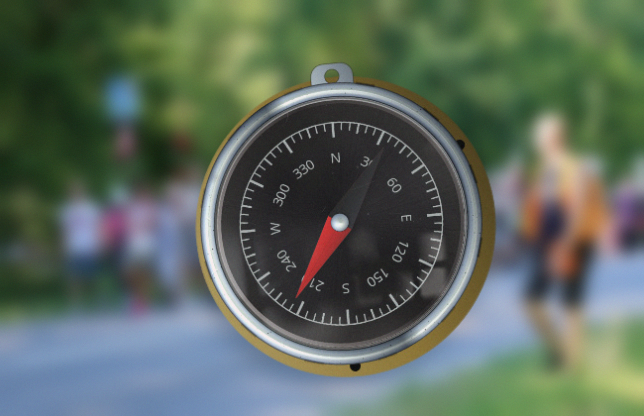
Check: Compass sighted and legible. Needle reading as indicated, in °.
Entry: 215 °
